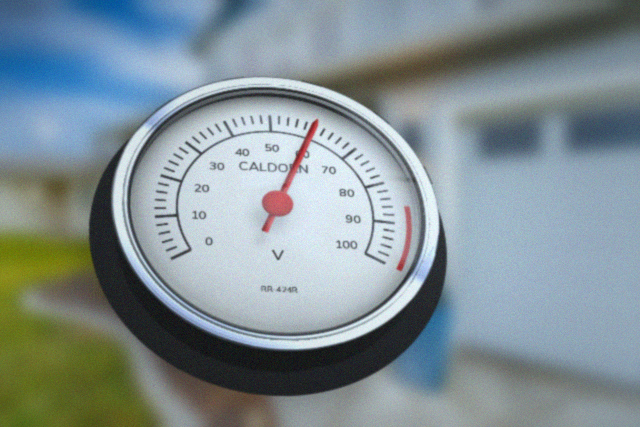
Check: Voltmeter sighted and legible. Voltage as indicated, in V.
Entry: 60 V
